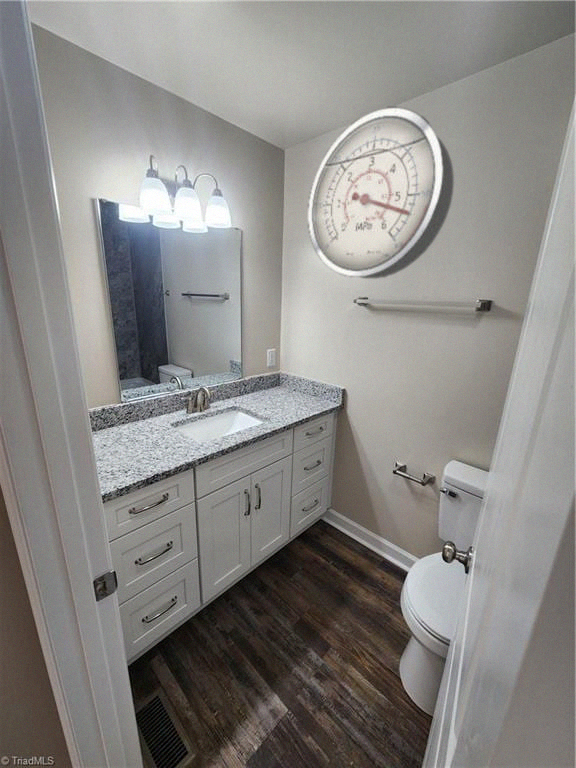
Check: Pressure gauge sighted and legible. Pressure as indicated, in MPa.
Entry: 5.4 MPa
